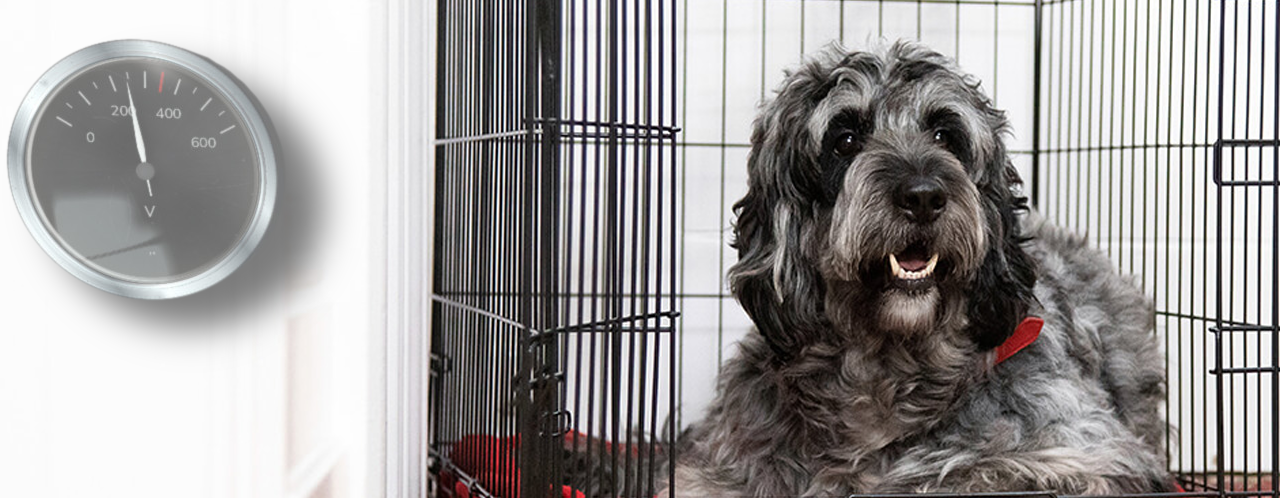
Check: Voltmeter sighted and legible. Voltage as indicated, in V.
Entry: 250 V
